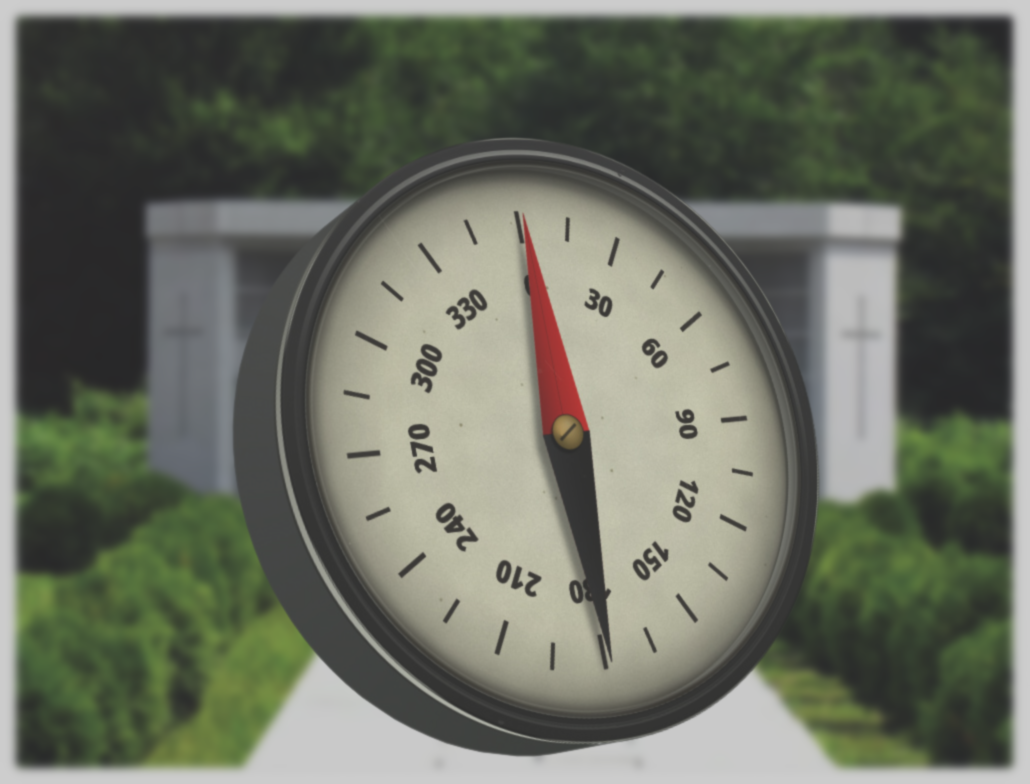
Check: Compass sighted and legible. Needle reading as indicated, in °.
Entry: 0 °
